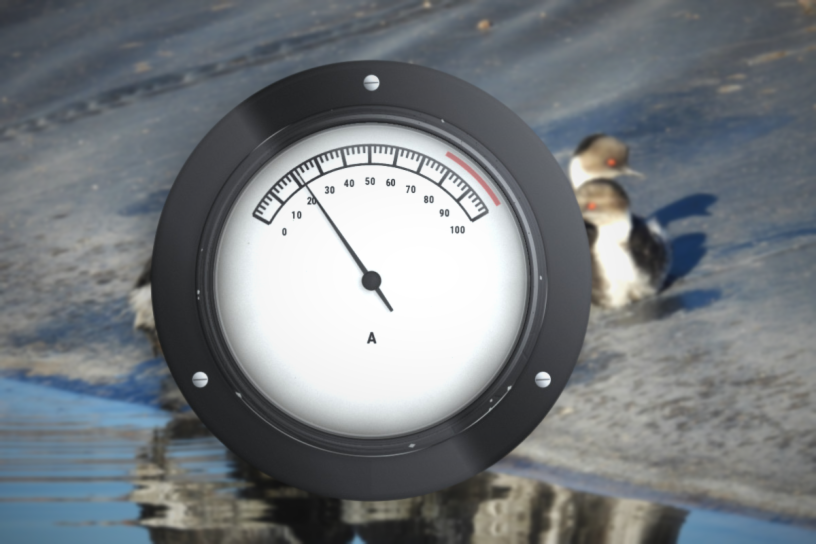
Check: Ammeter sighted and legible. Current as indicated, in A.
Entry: 22 A
